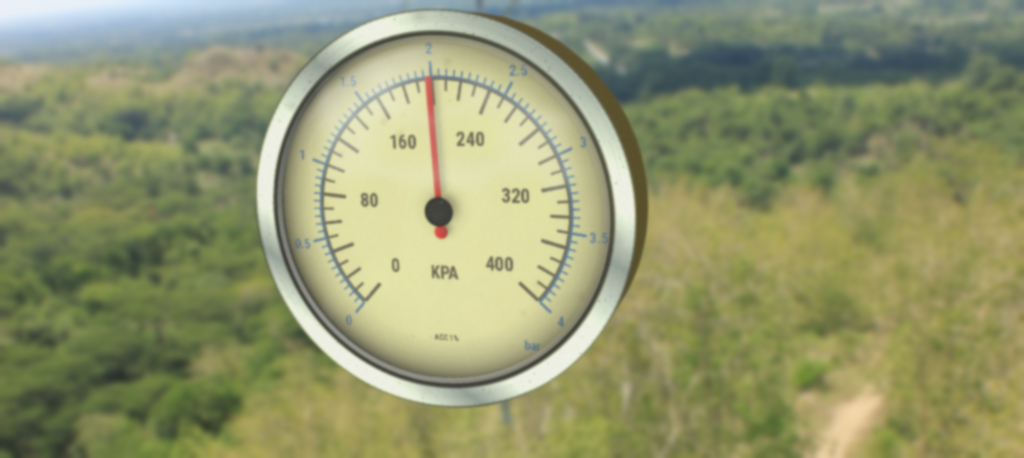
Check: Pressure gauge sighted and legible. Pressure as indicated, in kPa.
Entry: 200 kPa
